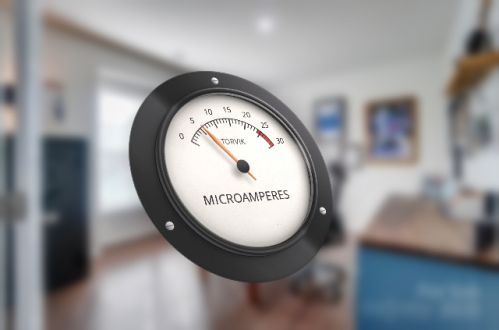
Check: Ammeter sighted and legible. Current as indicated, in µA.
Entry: 5 µA
